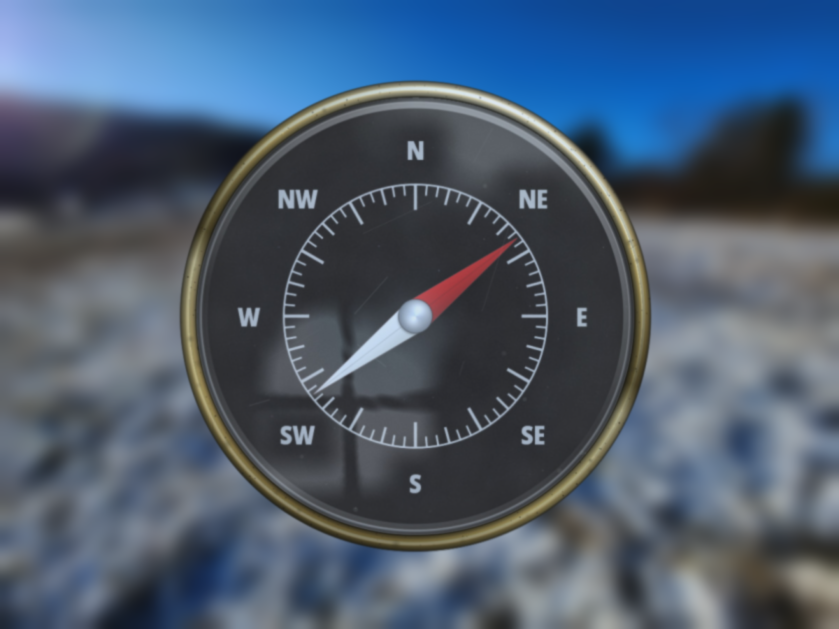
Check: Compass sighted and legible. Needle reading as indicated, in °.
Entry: 52.5 °
